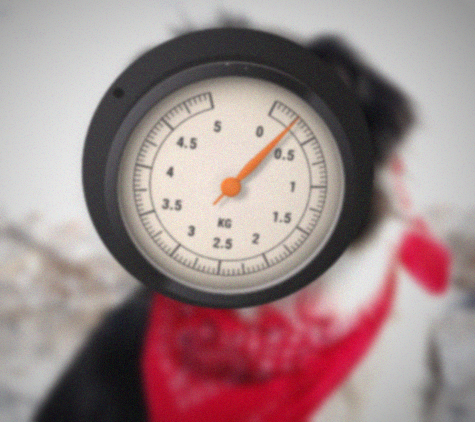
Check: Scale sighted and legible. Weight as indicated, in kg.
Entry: 0.25 kg
